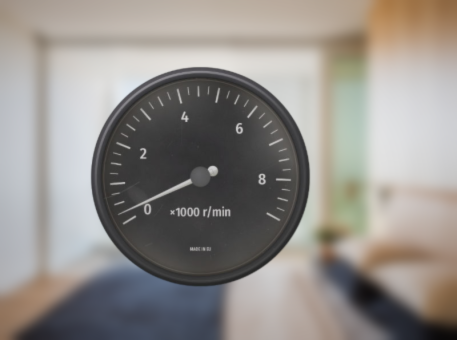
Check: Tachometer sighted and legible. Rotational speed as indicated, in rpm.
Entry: 250 rpm
